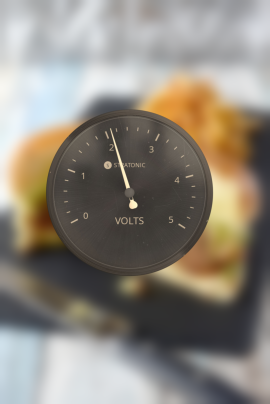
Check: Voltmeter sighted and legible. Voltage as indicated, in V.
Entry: 2.1 V
